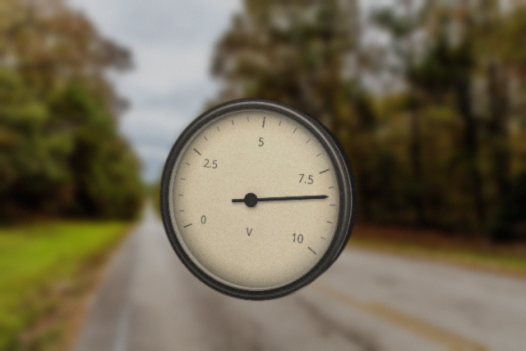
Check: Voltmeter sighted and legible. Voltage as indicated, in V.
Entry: 8.25 V
